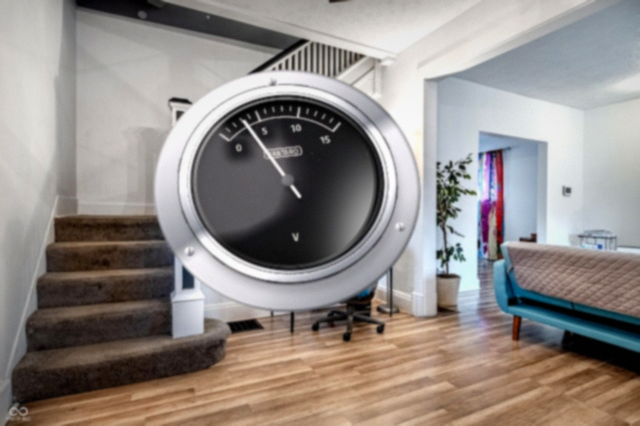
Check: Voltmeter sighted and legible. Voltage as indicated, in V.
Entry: 3 V
